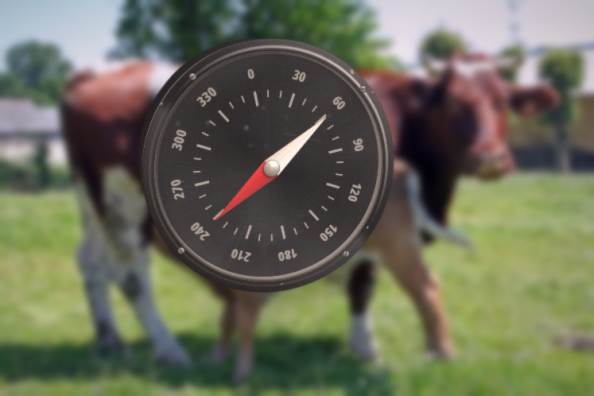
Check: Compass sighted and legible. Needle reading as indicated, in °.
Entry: 240 °
